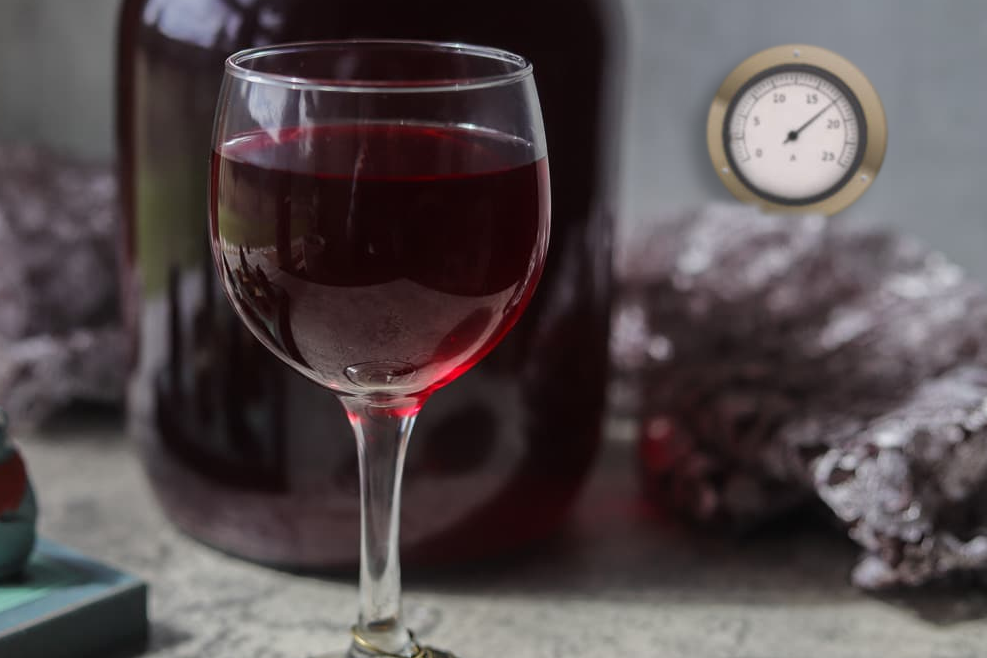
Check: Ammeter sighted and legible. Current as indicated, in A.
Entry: 17.5 A
